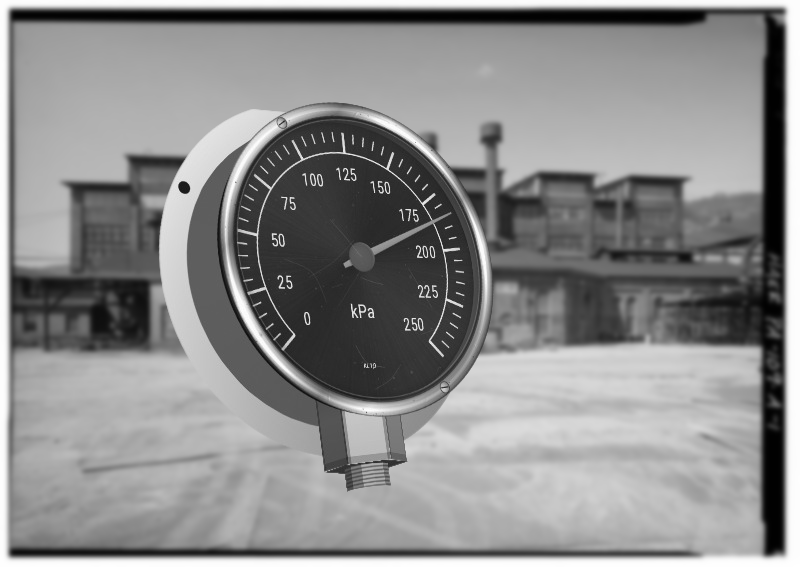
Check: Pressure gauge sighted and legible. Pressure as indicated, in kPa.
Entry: 185 kPa
